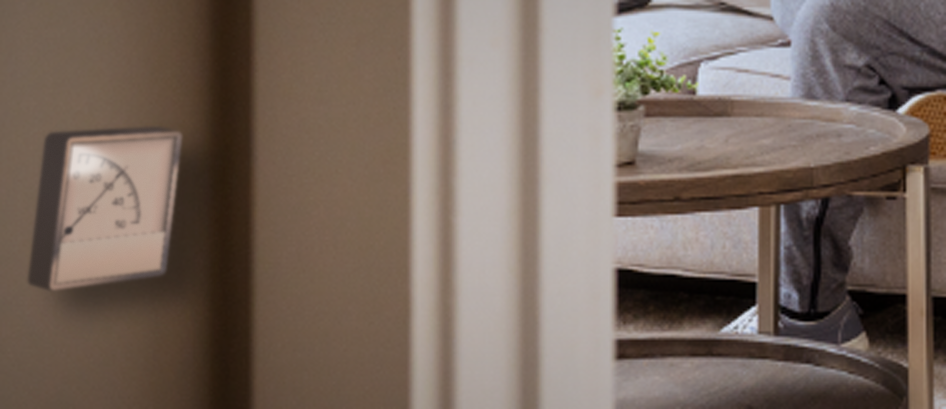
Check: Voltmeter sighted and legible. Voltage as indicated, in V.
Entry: 30 V
